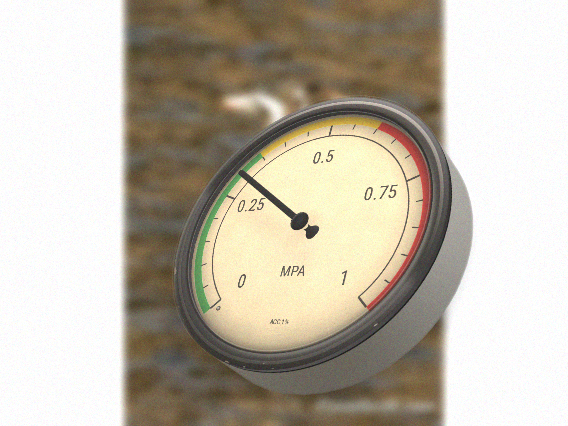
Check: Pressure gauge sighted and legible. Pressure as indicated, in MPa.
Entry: 0.3 MPa
